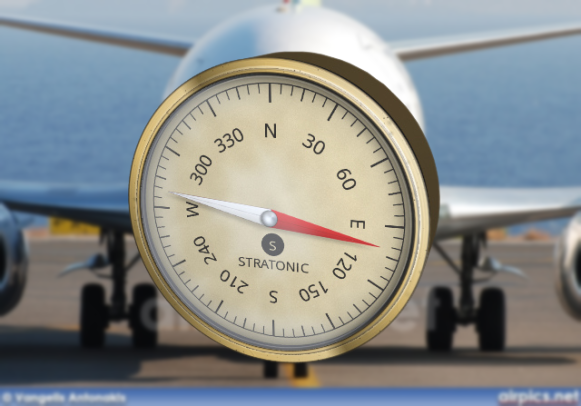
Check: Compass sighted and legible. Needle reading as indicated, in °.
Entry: 100 °
